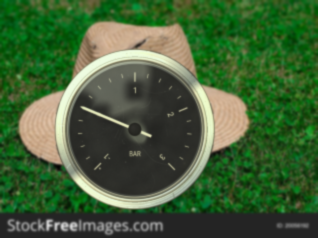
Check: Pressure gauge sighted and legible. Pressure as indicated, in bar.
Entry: 0 bar
